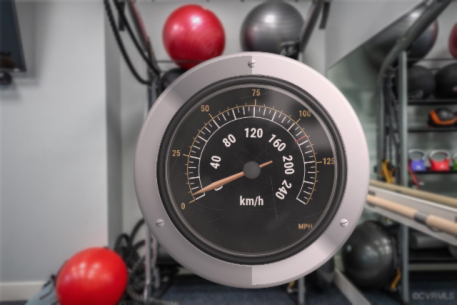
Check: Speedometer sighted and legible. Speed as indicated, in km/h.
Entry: 5 km/h
